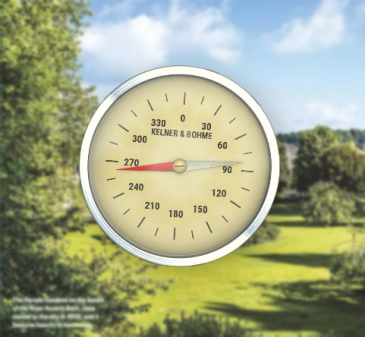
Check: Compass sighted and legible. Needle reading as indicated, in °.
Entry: 262.5 °
